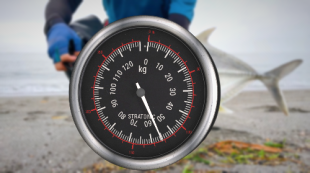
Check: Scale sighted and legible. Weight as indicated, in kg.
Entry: 55 kg
